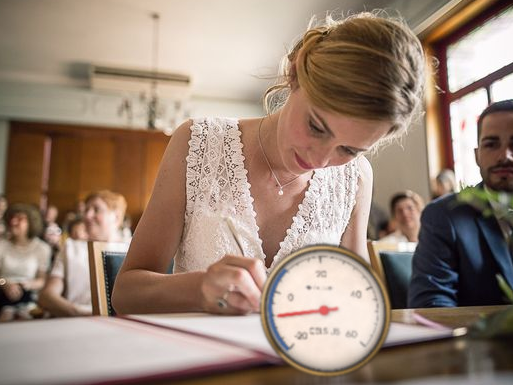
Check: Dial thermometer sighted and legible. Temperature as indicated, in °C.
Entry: -8 °C
